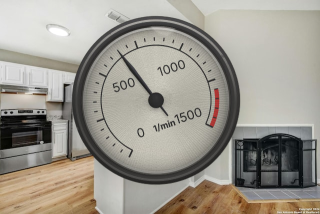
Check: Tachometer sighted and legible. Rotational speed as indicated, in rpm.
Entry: 650 rpm
